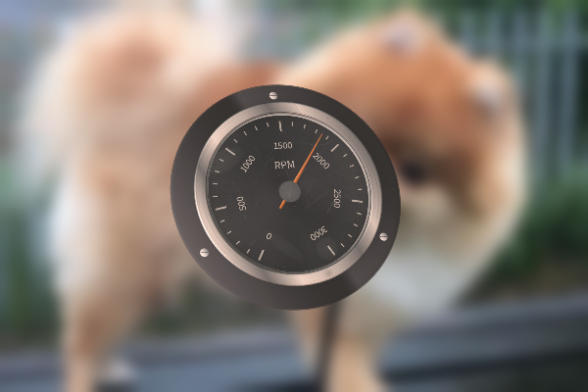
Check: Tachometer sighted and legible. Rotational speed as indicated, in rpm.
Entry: 1850 rpm
